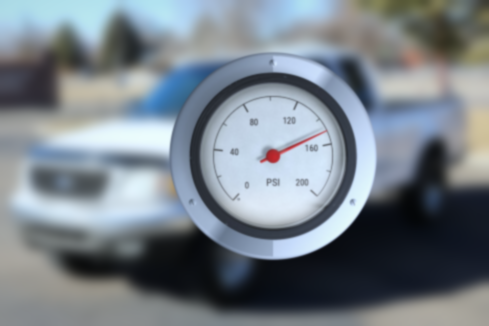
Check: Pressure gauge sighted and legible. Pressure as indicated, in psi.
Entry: 150 psi
